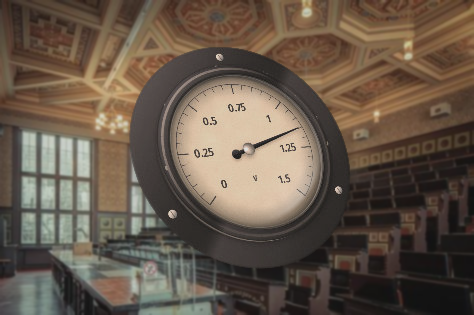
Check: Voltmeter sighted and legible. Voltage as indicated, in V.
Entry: 1.15 V
